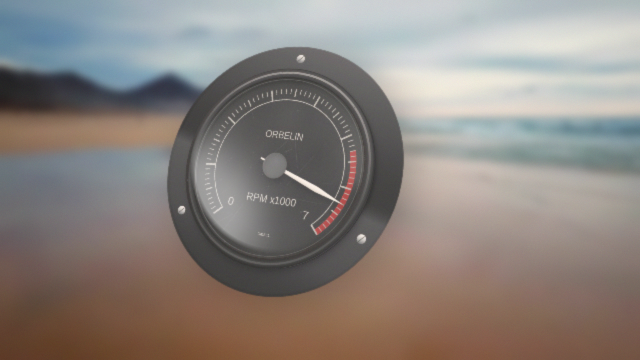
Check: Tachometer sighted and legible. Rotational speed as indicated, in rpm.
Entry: 6300 rpm
